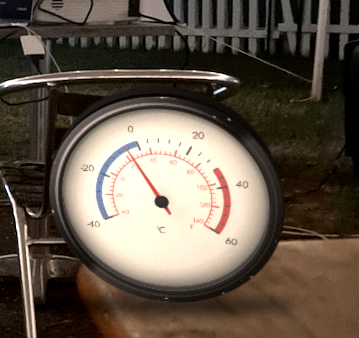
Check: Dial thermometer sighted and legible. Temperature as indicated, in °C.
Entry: -4 °C
